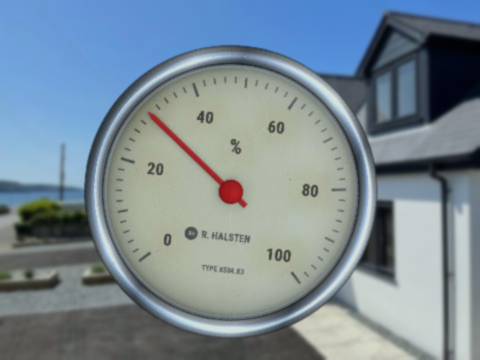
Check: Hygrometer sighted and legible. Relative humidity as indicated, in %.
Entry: 30 %
